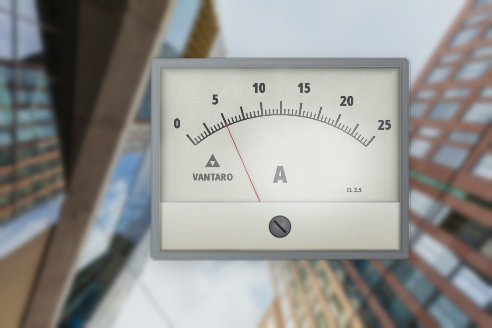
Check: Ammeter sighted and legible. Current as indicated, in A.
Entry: 5 A
